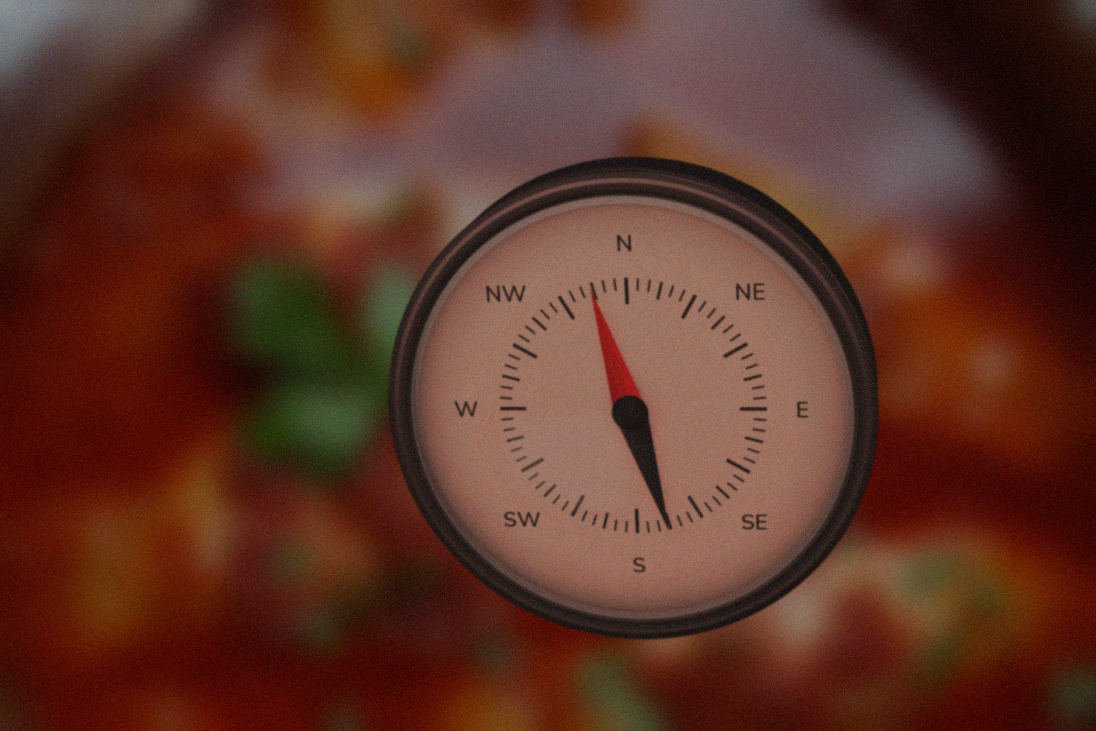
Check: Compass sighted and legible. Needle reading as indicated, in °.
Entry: 345 °
